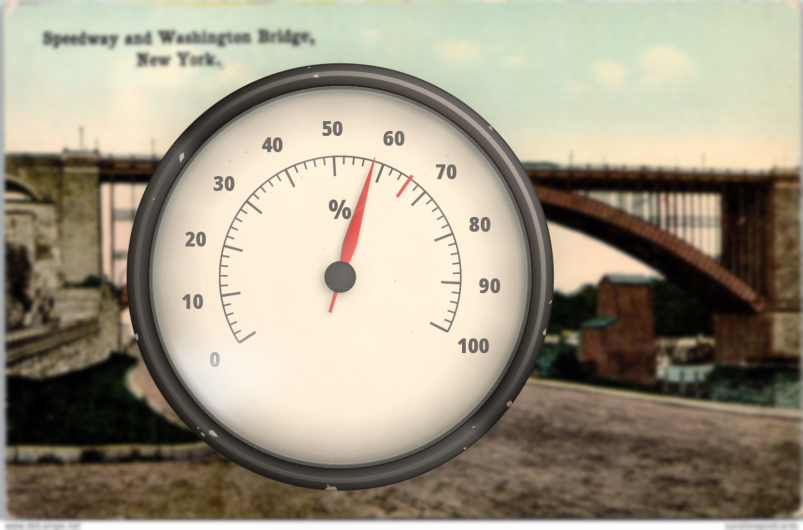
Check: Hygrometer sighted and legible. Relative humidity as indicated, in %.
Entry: 58 %
